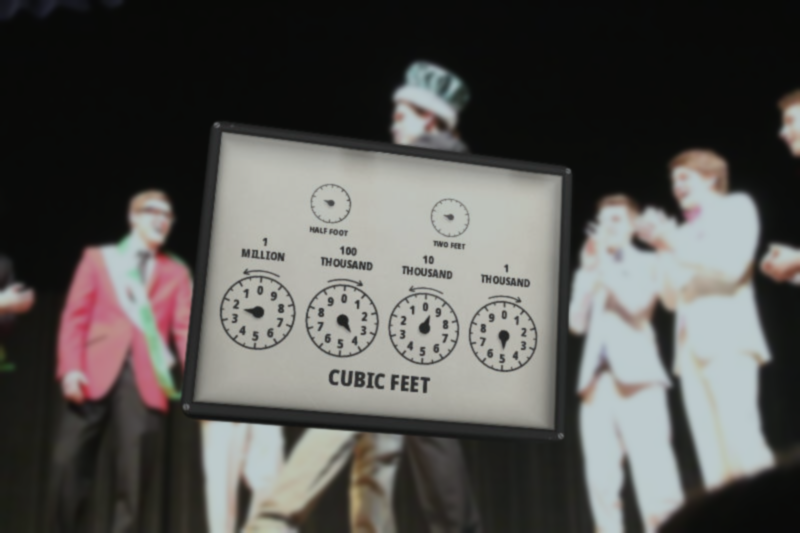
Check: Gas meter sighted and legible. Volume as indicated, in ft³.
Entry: 239500 ft³
